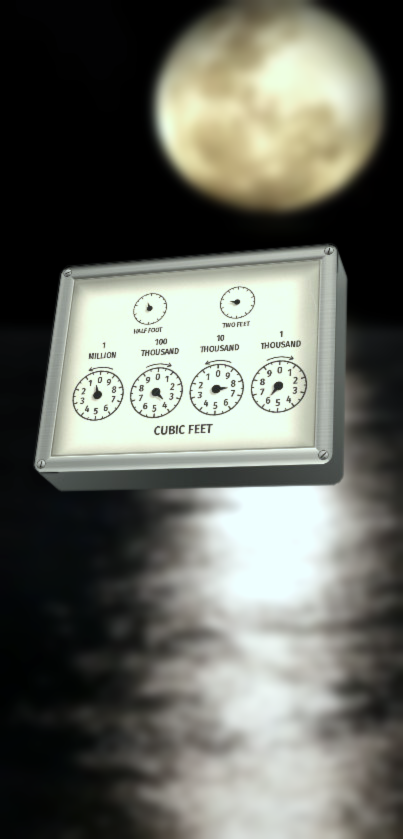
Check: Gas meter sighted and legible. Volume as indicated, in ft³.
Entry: 37600 ft³
